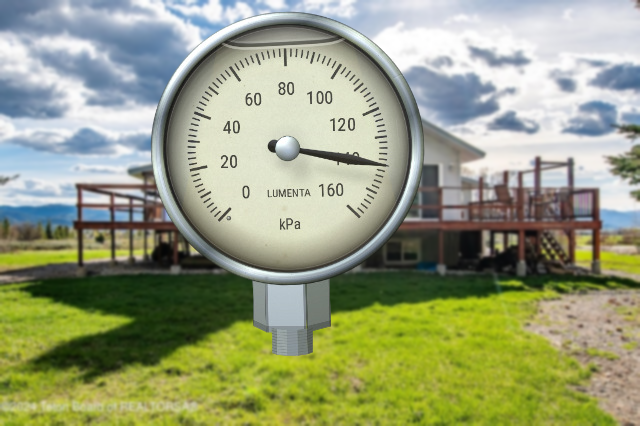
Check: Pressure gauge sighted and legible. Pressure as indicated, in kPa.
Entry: 140 kPa
